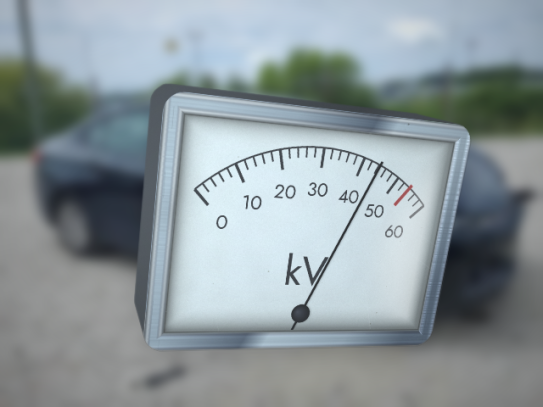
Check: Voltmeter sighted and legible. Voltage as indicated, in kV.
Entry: 44 kV
